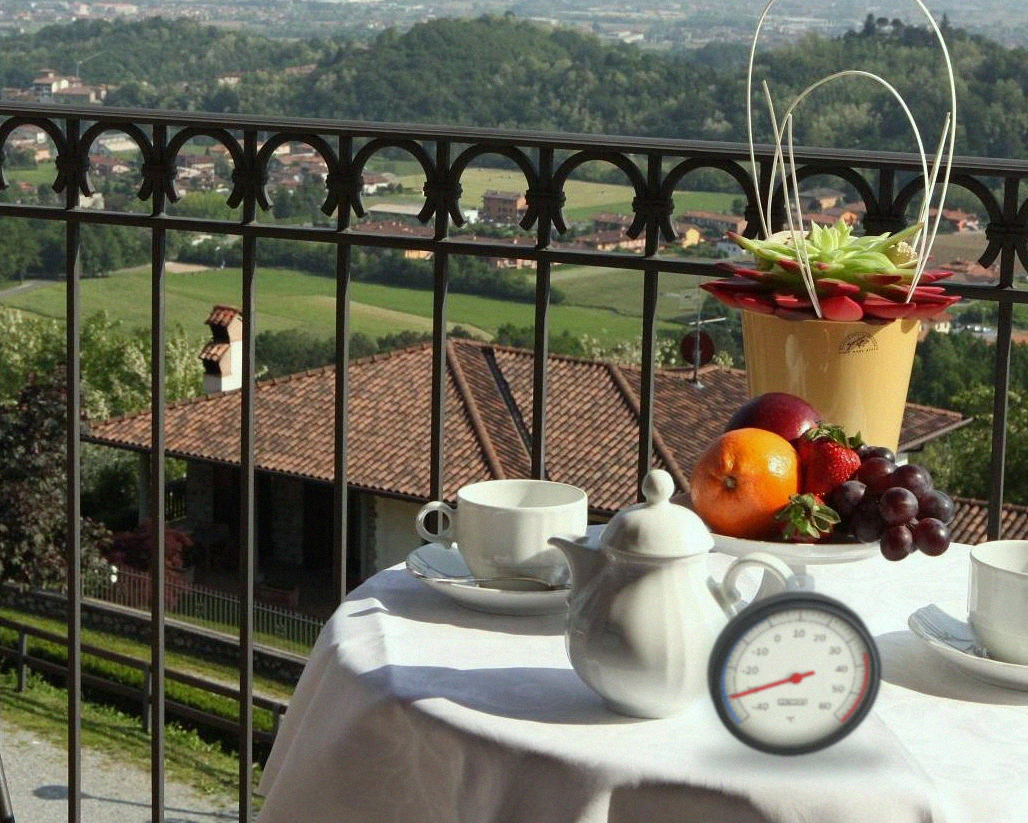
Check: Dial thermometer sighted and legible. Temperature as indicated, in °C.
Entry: -30 °C
